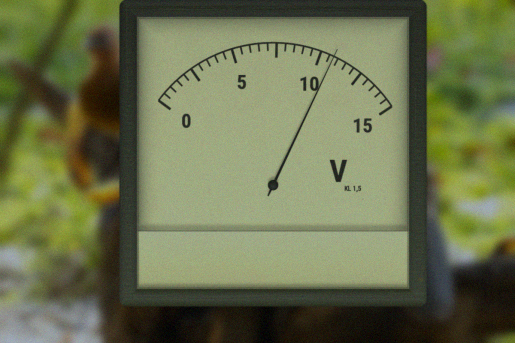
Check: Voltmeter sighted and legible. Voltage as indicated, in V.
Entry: 10.75 V
